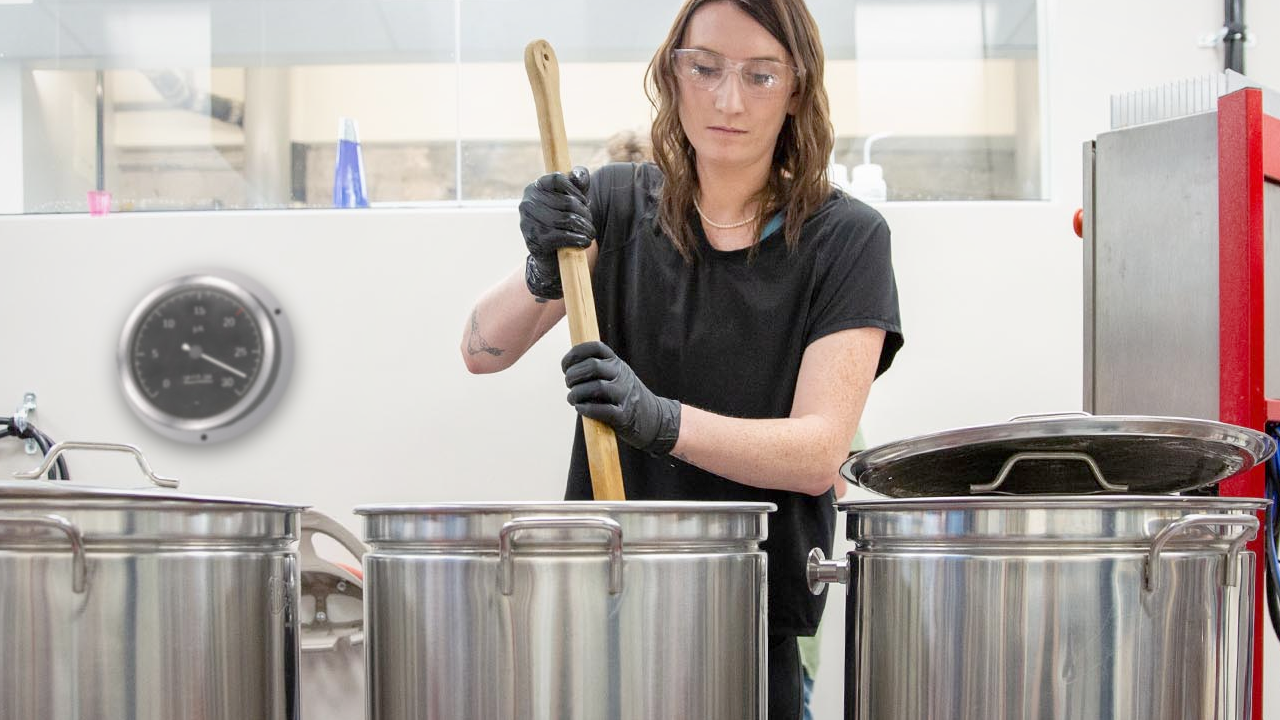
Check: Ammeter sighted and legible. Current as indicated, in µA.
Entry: 28 µA
